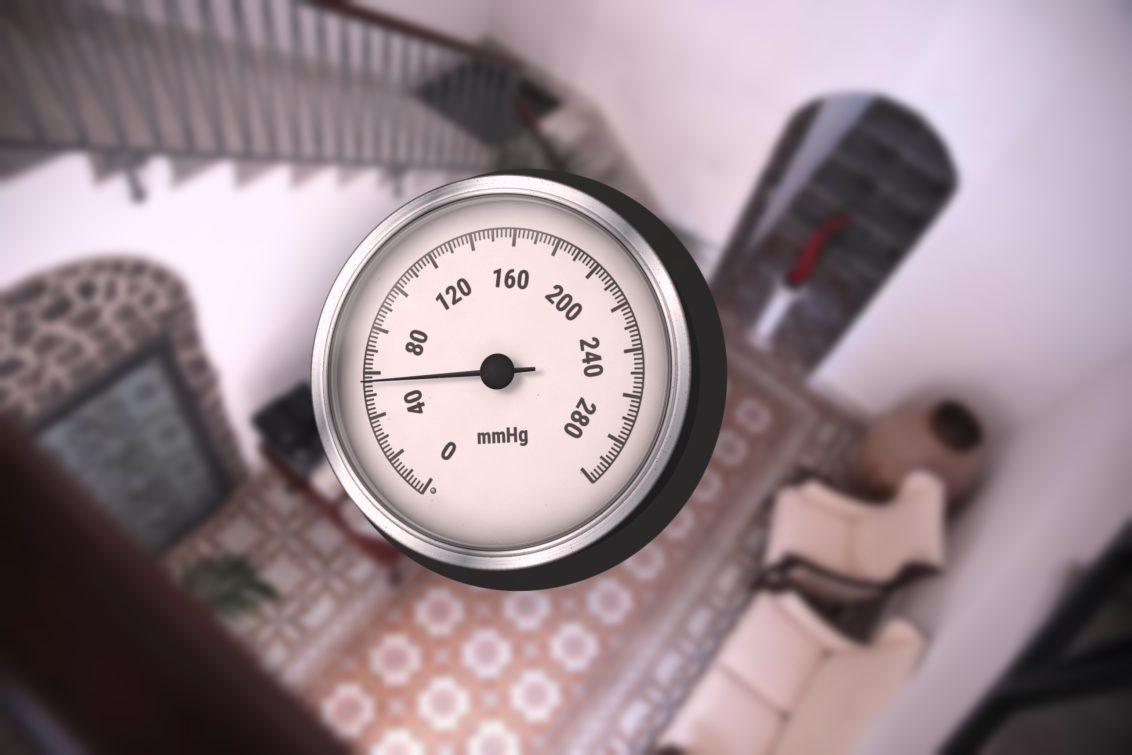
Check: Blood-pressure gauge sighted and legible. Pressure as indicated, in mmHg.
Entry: 56 mmHg
